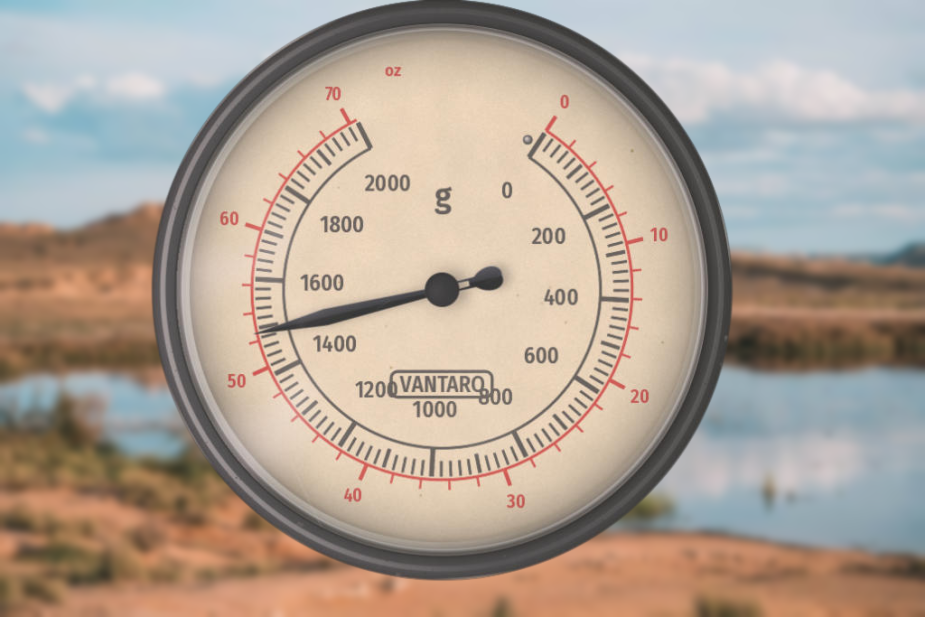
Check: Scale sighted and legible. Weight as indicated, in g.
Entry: 1490 g
